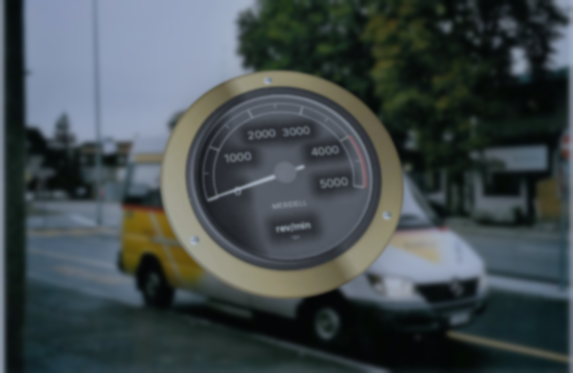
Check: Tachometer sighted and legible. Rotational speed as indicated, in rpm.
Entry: 0 rpm
